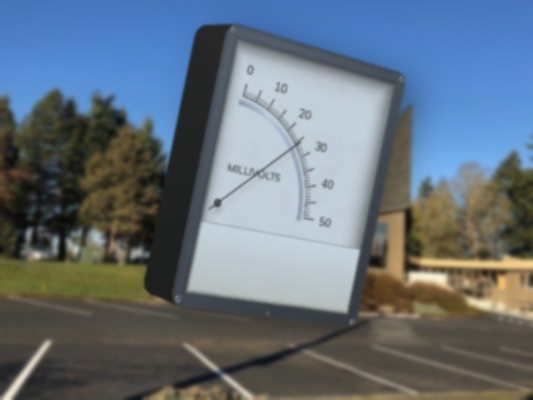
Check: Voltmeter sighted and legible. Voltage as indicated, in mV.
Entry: 25 mV
